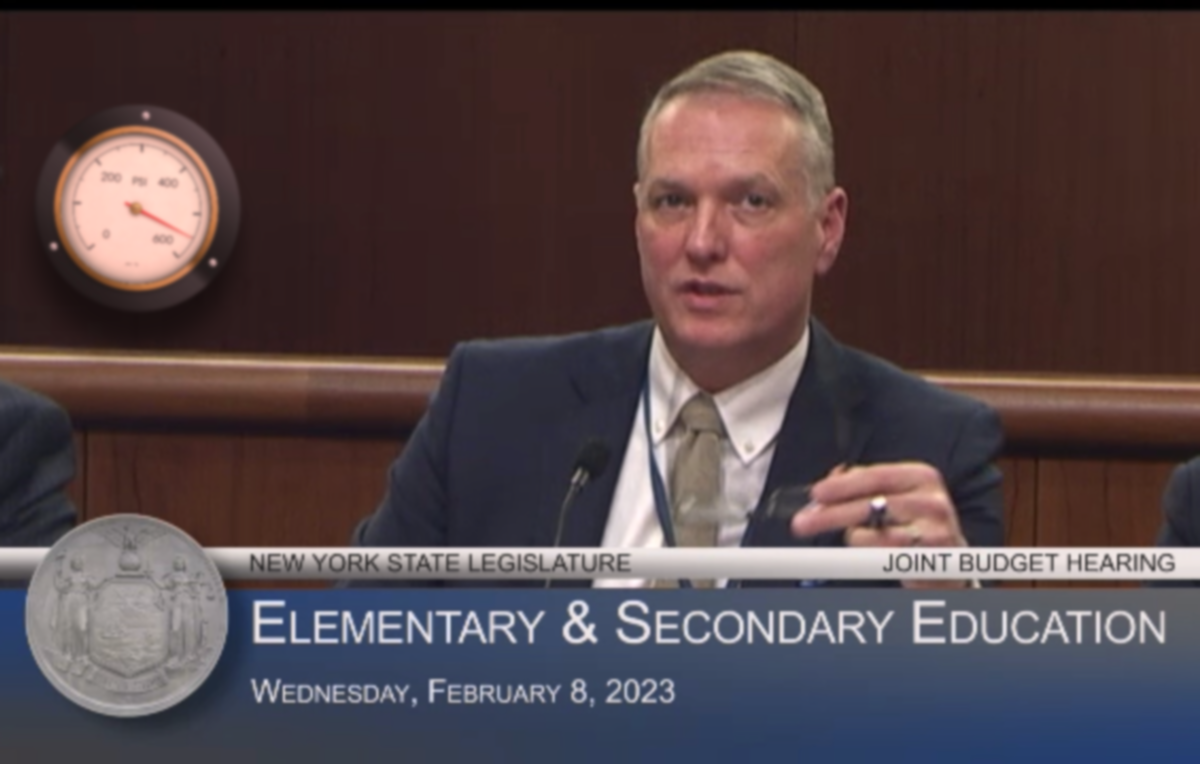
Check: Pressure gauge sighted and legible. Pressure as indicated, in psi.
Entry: 550 psi
